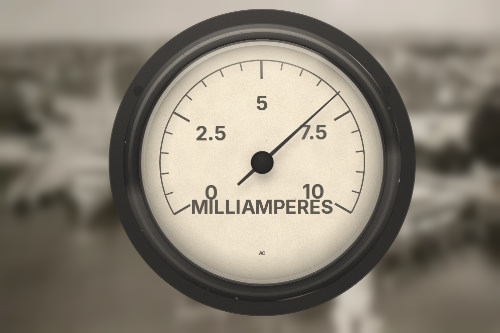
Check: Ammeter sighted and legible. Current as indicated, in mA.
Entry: 7 mA
